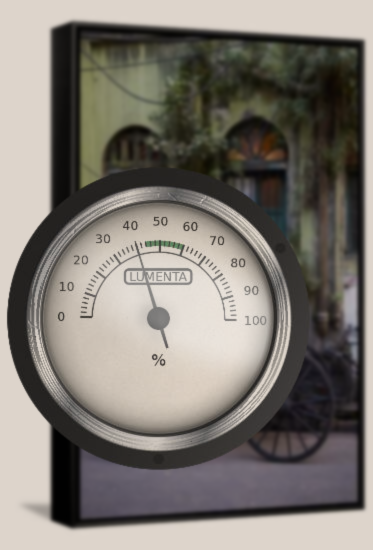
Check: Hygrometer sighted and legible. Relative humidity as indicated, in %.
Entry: 40 %
